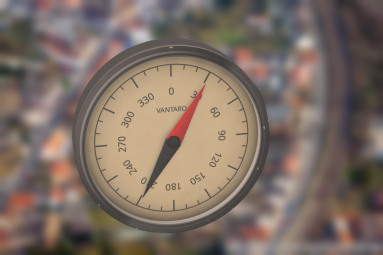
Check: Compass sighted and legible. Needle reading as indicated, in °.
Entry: 30 °
